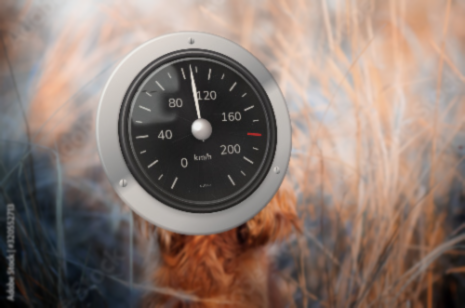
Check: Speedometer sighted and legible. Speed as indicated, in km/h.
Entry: 105 km/h
